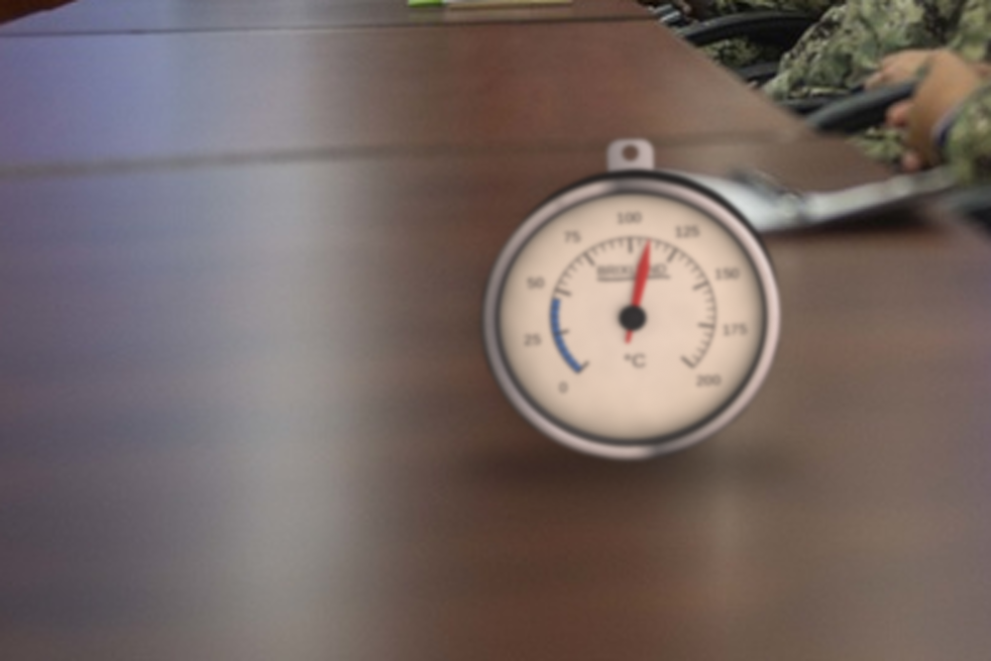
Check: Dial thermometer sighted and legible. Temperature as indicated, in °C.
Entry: 110 °C
